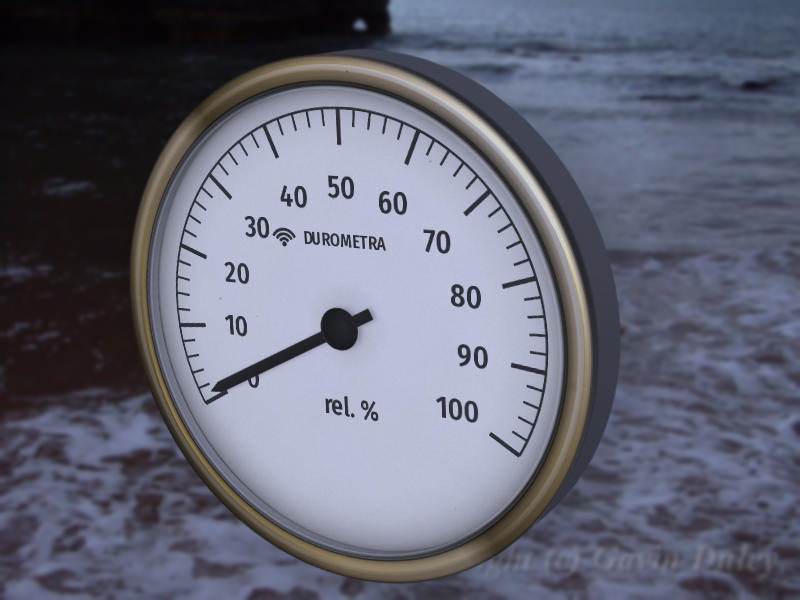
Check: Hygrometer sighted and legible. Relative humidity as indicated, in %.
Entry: 1 %
